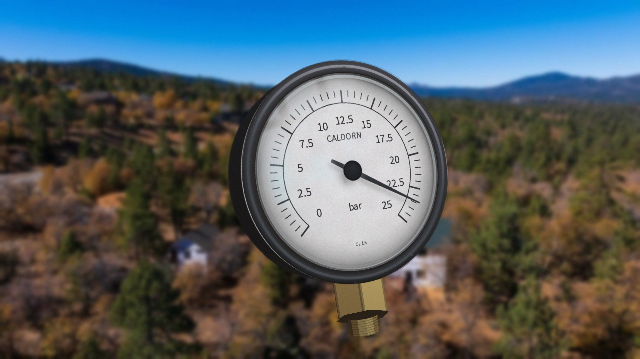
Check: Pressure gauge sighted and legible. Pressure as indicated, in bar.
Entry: 23.5 bar
